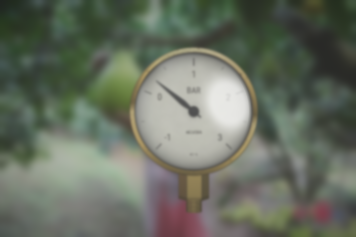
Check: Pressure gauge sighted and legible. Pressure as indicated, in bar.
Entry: 0.25 bar
